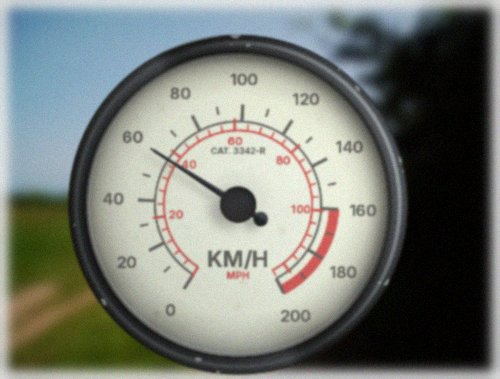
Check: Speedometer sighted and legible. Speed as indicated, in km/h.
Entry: 60 km/h
